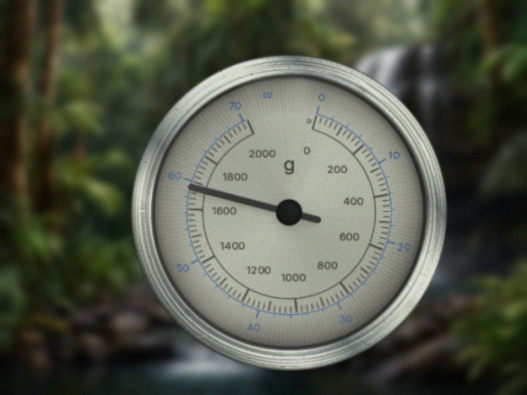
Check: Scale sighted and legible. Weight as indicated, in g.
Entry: 1680 g
